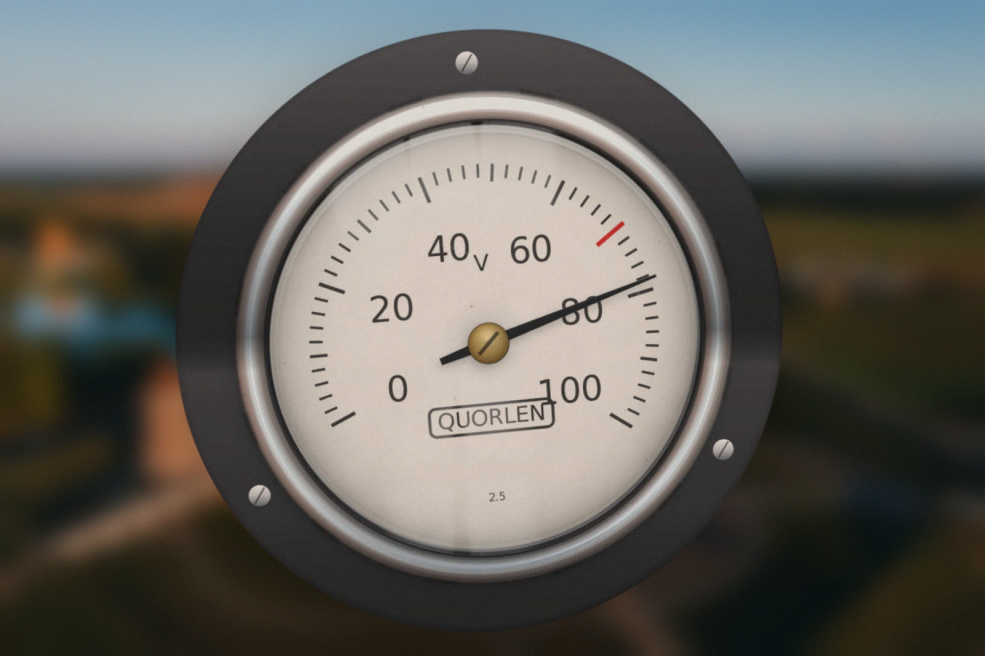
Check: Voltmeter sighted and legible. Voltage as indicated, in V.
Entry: 78 V
